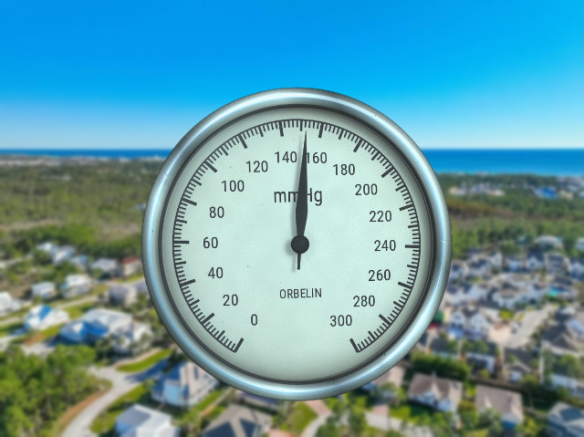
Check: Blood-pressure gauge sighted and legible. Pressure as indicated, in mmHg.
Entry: 152 mmHg
